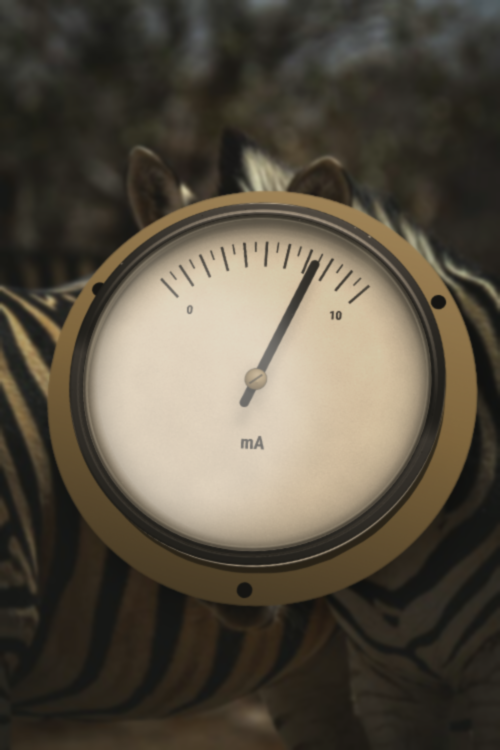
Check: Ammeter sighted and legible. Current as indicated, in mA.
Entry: 7.5 mA
